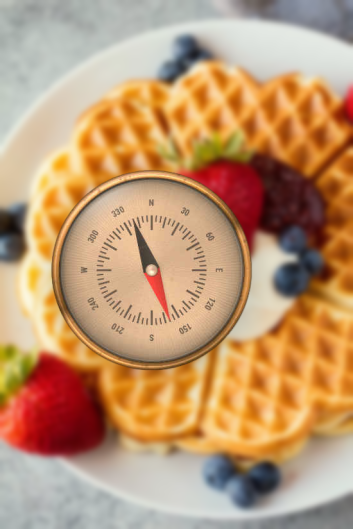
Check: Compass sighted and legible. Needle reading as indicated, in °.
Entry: 160 °
